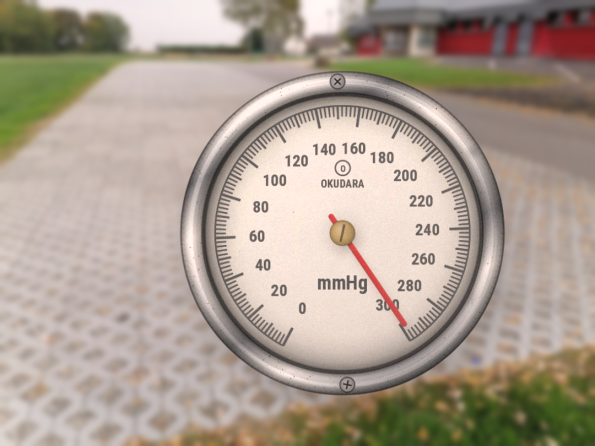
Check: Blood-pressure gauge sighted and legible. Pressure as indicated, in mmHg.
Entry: 298 mmHg
